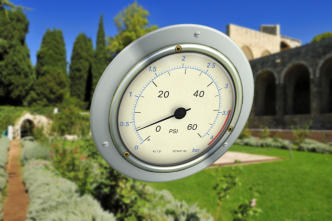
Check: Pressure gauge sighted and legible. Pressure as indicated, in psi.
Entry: 5 psi
